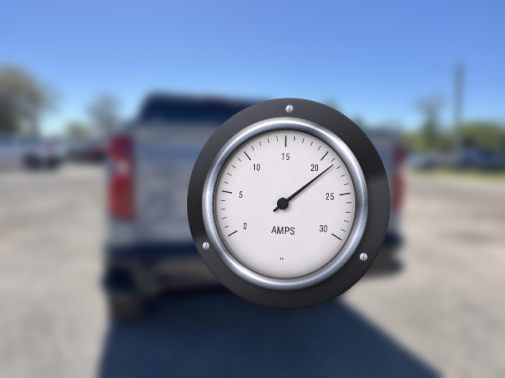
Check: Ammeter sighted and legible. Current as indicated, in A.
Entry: 21.5 A
